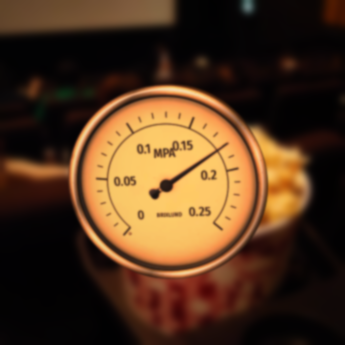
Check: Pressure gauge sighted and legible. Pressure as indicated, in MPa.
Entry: 0.18 MPa
